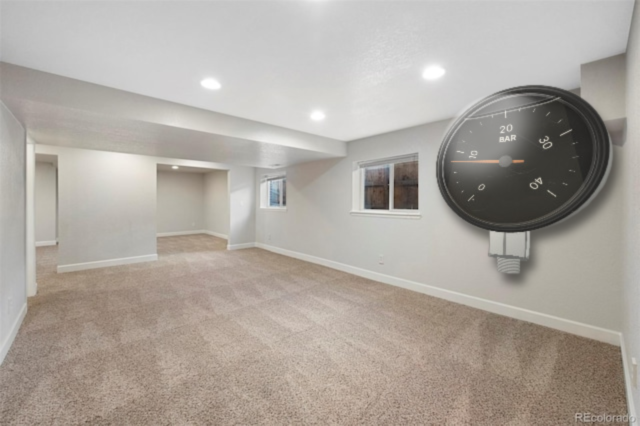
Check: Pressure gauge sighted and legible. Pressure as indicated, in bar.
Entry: 8 bar
